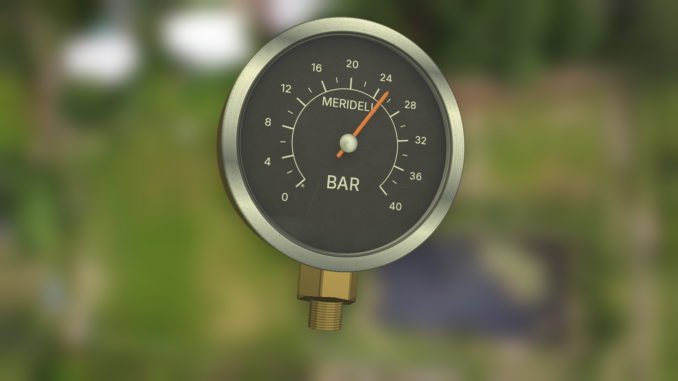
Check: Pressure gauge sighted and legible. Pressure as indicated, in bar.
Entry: 25 bar
